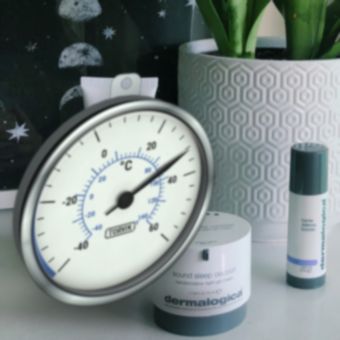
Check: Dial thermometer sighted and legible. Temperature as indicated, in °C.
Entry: 32 °C
